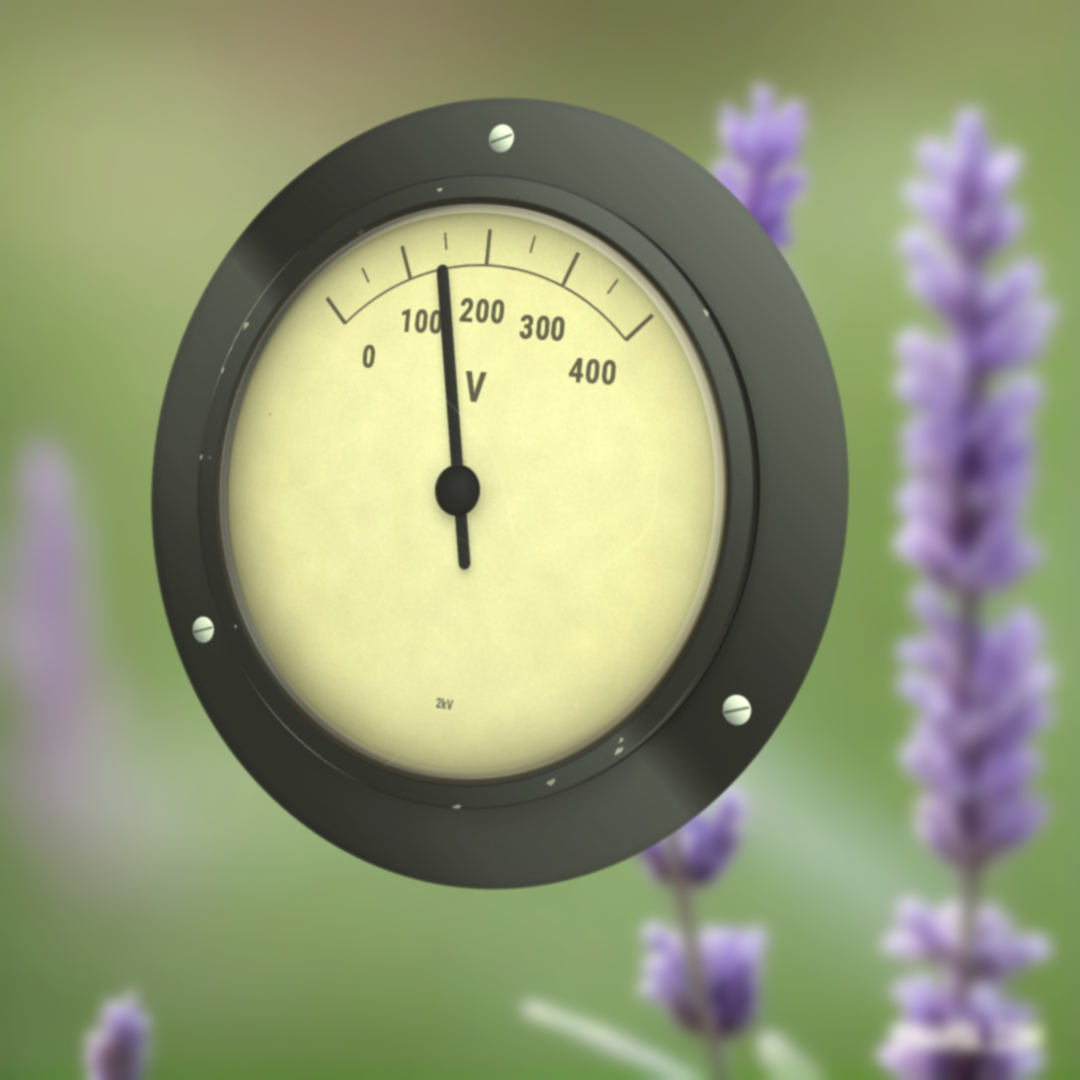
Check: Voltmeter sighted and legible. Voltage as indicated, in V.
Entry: 150 V
